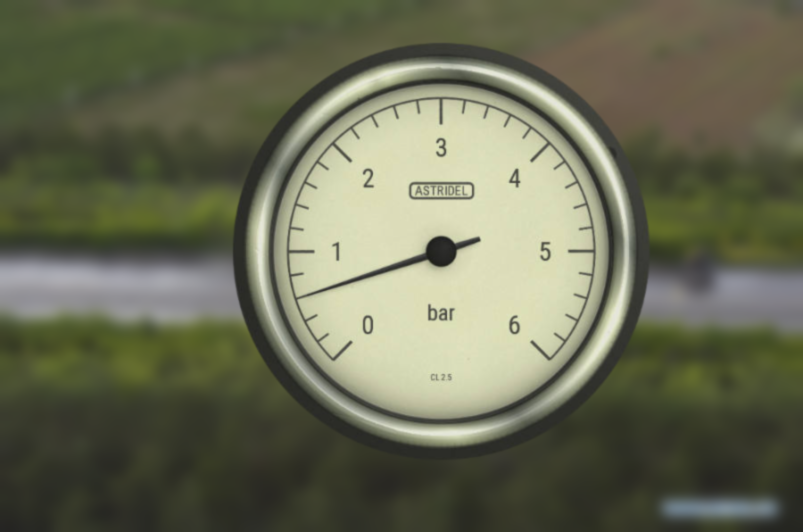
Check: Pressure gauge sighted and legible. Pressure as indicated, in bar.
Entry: 0.6 bar
